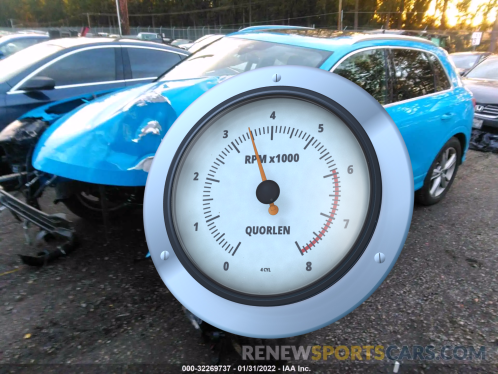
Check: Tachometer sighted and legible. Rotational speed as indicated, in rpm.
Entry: 3500 rpm
